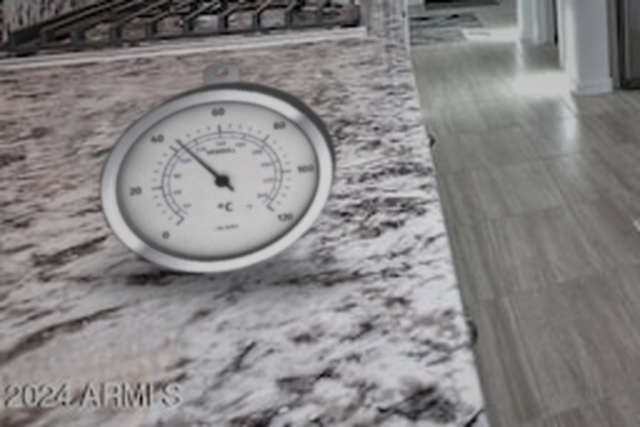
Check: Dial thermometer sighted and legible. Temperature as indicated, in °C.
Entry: 44 °C
